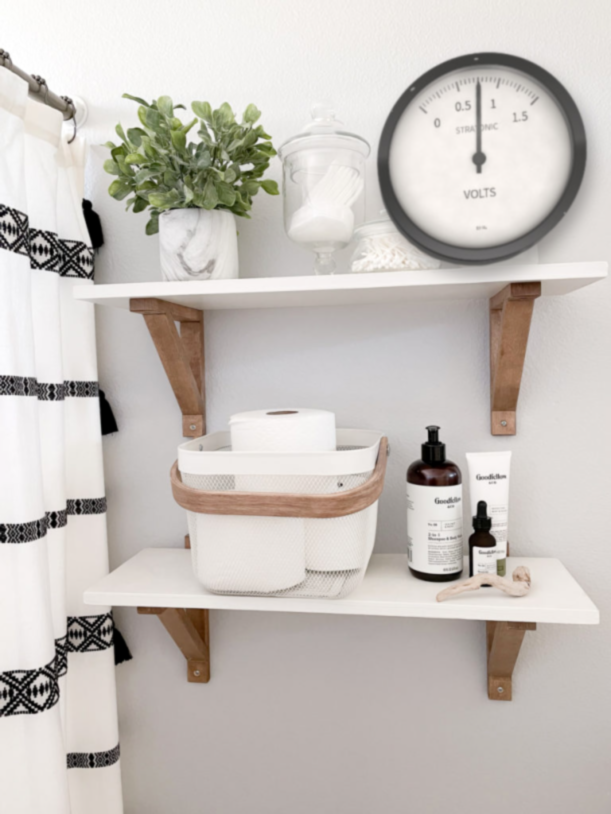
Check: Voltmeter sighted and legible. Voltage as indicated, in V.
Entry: 0.75 V
